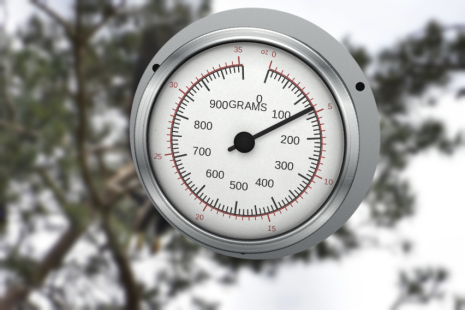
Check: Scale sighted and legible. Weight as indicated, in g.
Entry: 130 g
